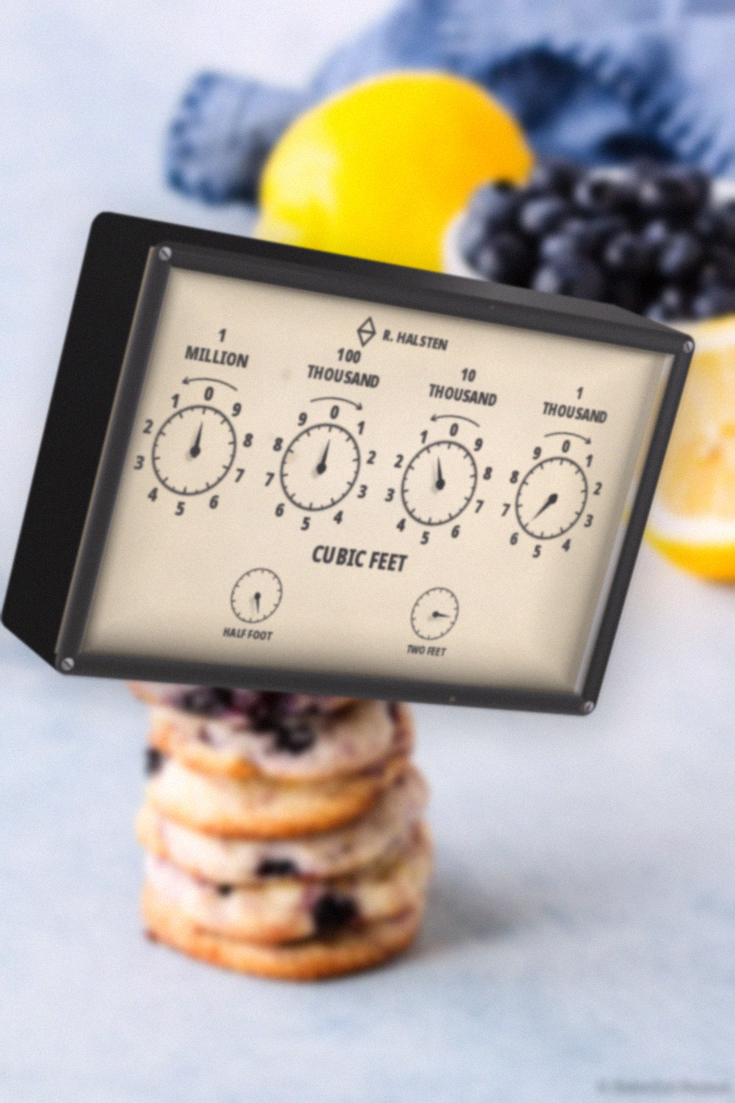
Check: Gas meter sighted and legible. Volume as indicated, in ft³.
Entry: 600 ft³
